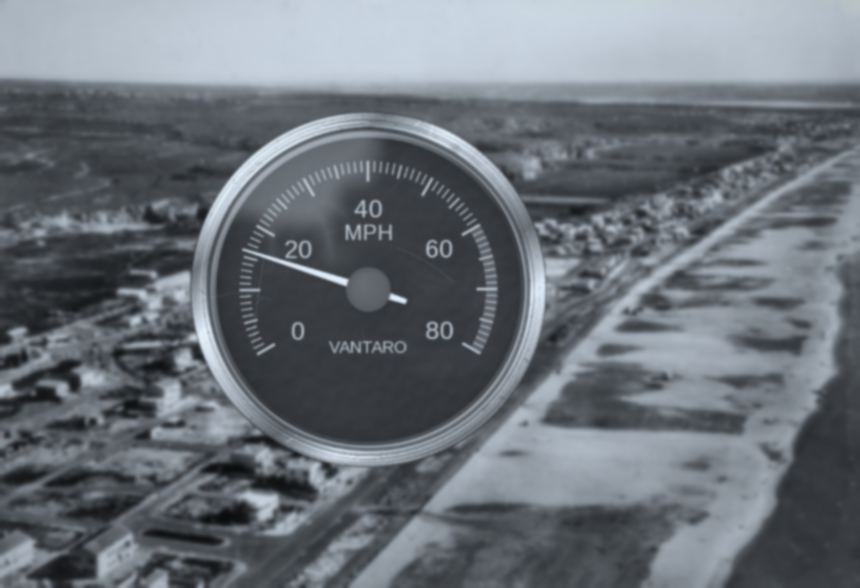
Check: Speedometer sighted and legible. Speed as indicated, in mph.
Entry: 16 mph
